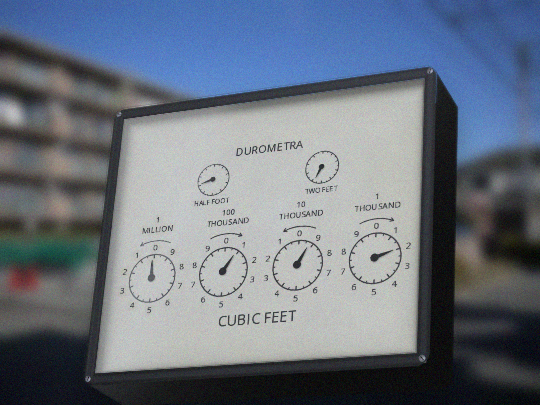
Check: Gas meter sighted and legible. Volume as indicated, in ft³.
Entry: 9200 ft³
